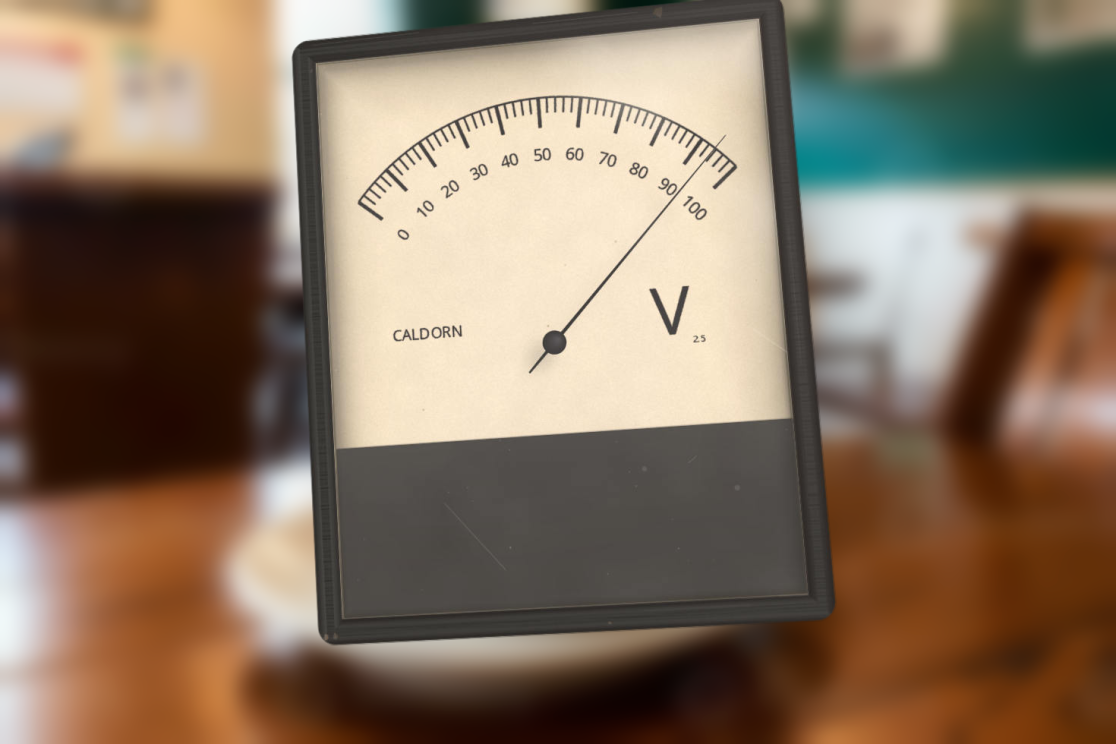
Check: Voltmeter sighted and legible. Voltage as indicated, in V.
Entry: 94 V
